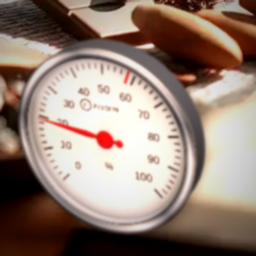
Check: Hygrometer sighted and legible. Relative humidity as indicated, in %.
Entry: 20 %
